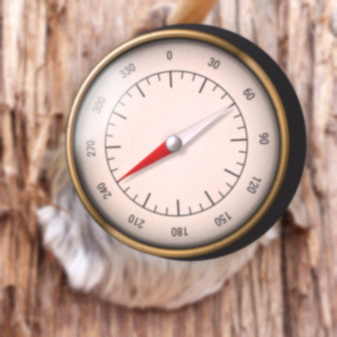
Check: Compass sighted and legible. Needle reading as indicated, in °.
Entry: 240 °
